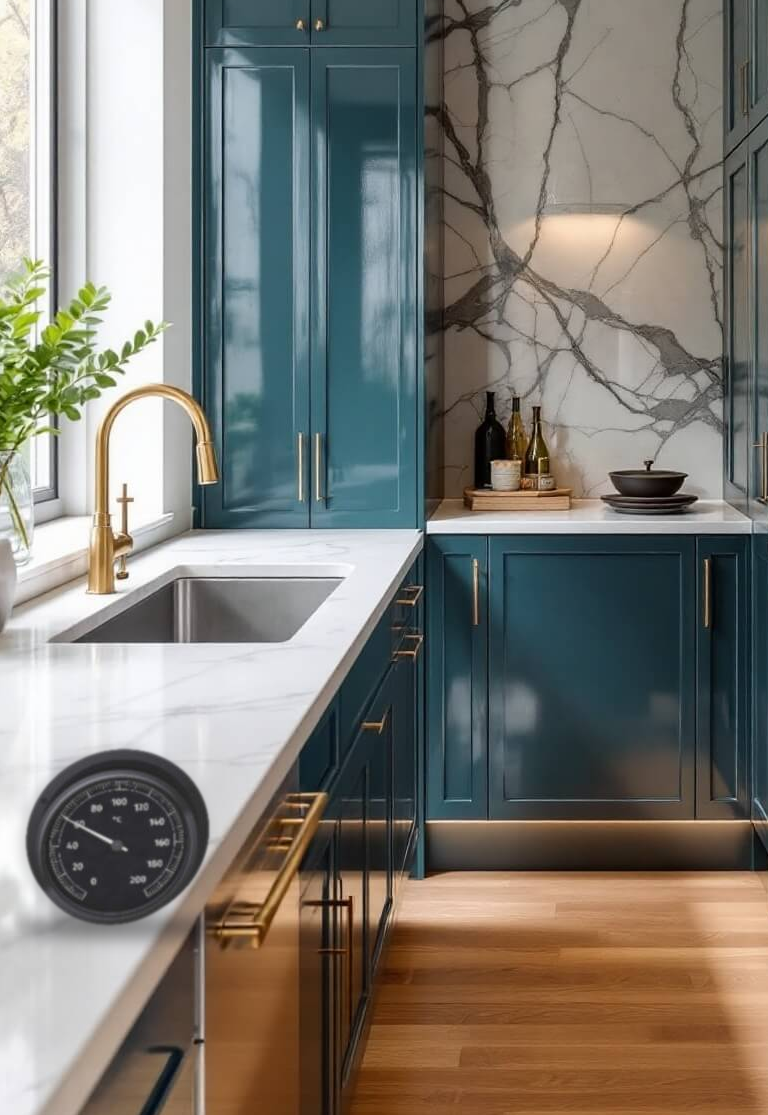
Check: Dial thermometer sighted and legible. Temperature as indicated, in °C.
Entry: 60 °C
